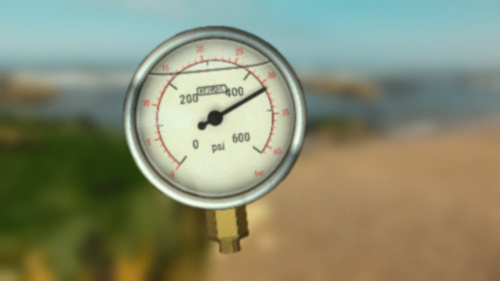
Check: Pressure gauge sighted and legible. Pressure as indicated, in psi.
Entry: 450 psi
